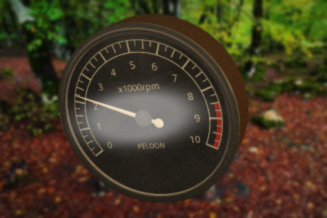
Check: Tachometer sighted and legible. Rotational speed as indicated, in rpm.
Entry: 2250 rpm
